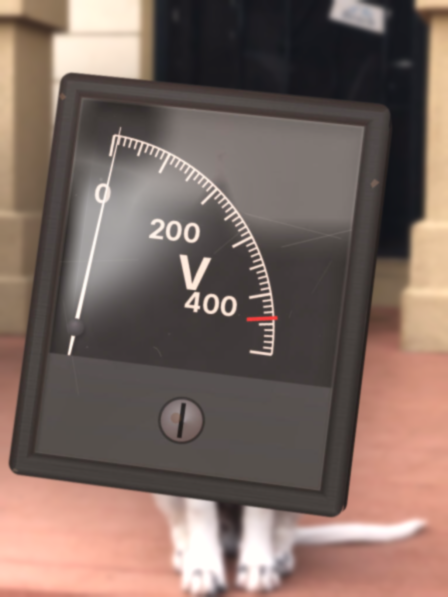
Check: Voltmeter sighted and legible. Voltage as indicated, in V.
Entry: 10 V
